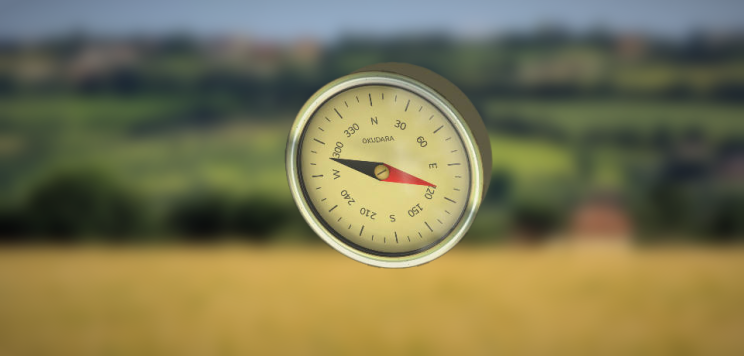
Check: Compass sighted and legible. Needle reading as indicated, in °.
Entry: 110 °
